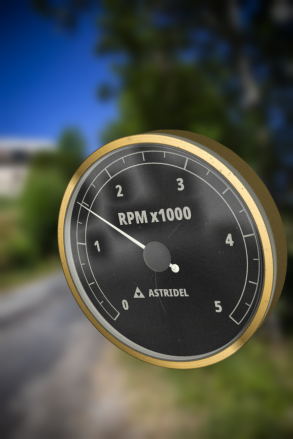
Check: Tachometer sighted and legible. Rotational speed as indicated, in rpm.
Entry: 1500 rpm
